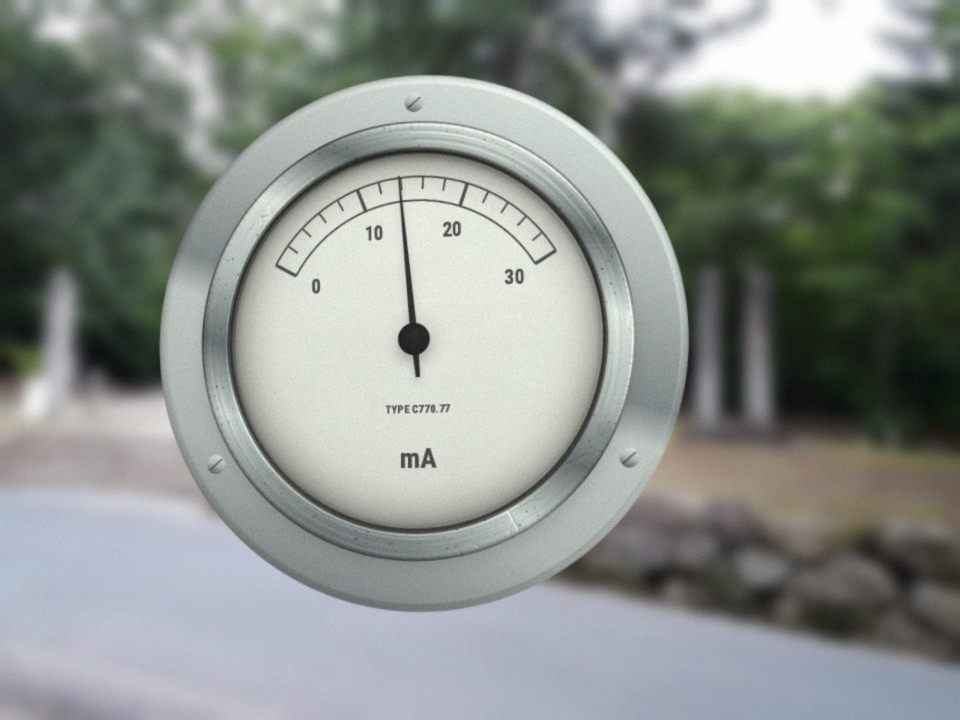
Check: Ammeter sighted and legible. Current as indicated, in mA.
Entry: 14 mA
